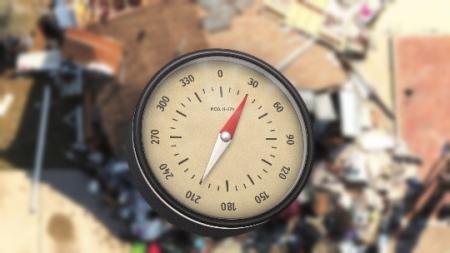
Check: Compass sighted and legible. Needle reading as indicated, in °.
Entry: 30 °
